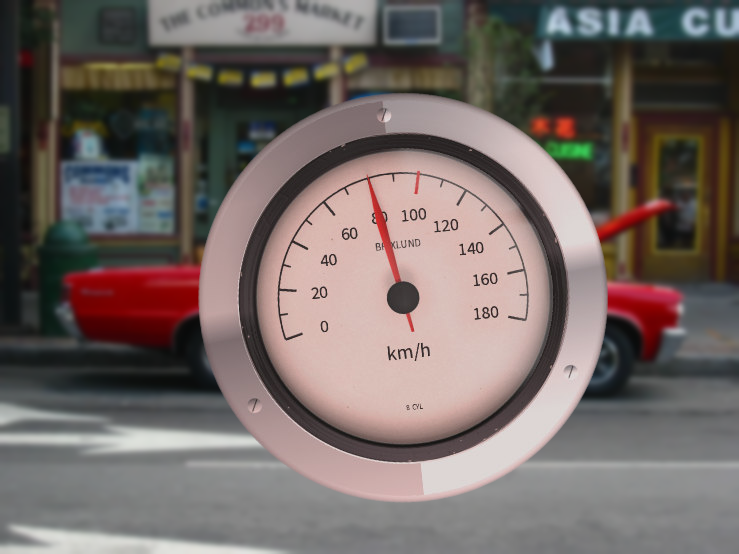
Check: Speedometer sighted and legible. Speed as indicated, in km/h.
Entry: 80 km/h
